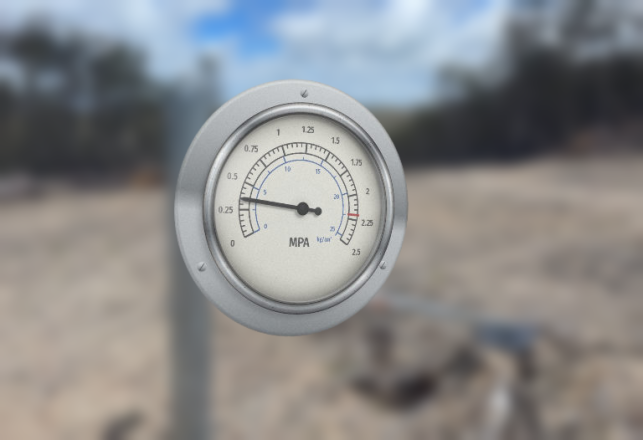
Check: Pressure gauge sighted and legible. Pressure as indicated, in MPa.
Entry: 0.35 MPa
